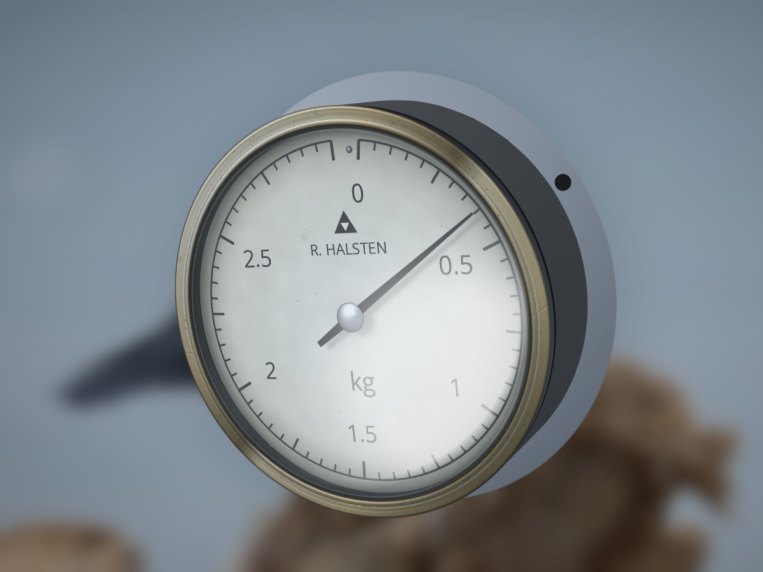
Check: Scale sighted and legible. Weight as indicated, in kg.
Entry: 0.4 kg
